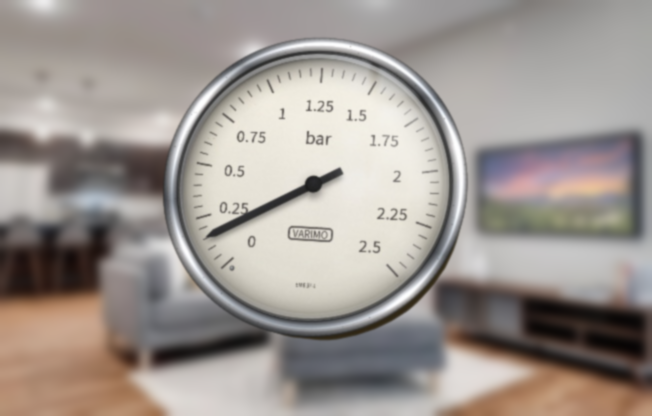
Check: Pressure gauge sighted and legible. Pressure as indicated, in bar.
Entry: 0.15 bar
